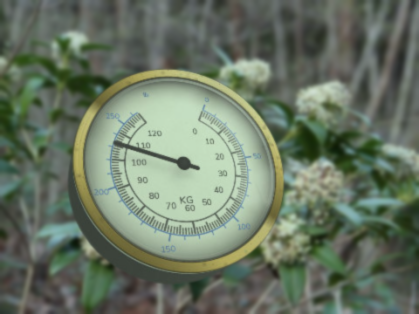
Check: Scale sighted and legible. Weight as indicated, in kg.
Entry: 105 kg
